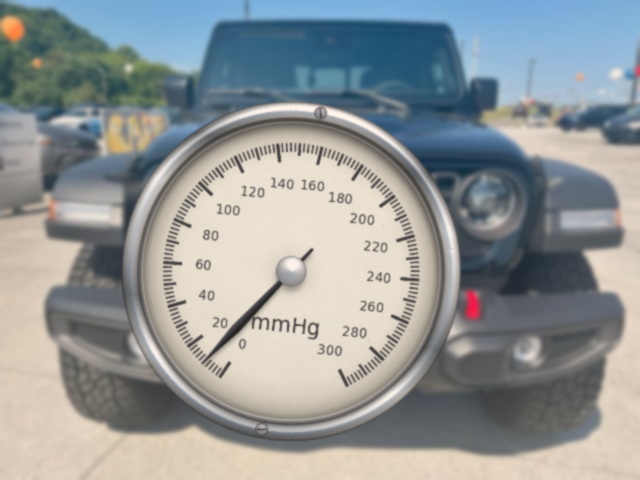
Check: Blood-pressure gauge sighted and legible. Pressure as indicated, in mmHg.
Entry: 10 mmHg
